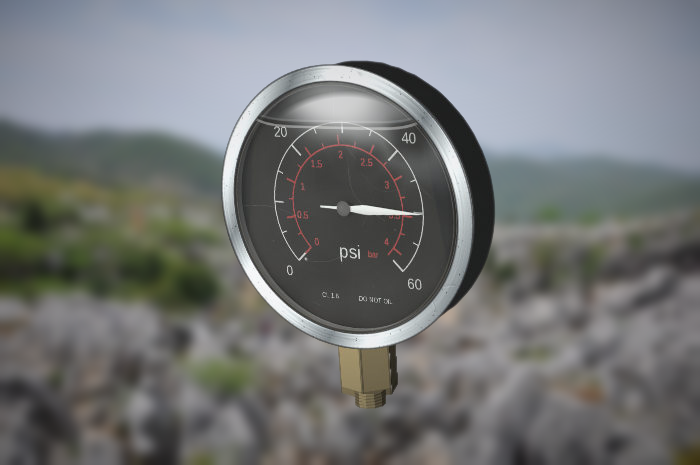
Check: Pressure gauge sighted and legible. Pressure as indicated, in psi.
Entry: 50 psi
